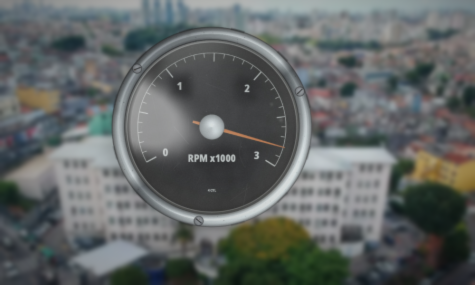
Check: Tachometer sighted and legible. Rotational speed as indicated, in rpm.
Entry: 2800 rpm
